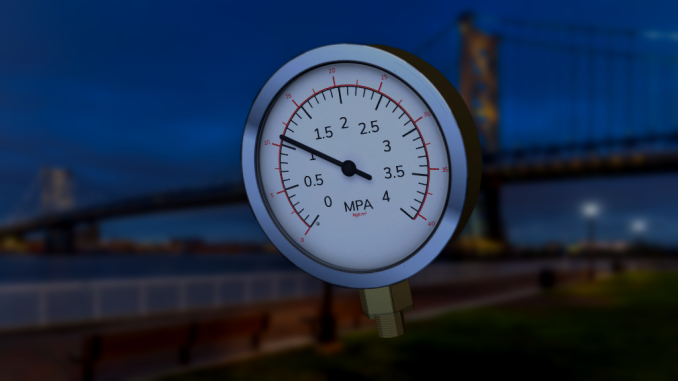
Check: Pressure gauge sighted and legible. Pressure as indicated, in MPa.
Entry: 1.1 MPa
